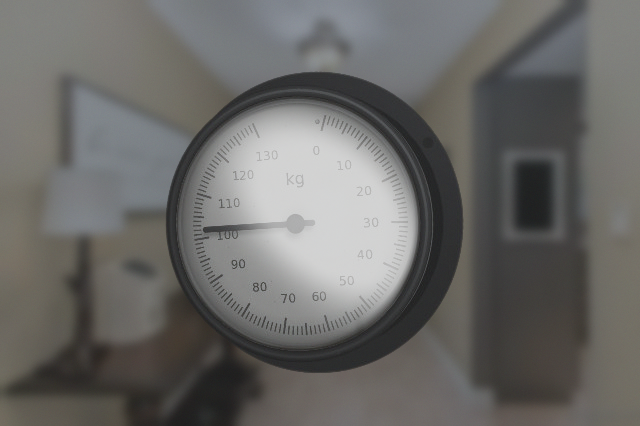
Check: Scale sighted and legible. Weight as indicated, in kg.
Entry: 102 kg
